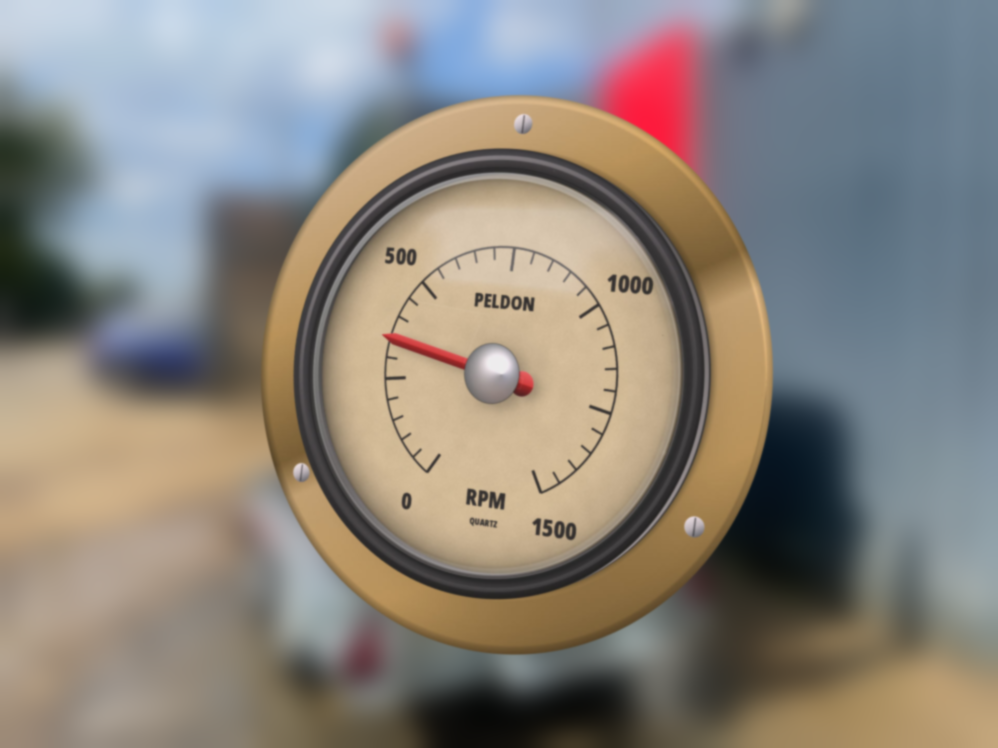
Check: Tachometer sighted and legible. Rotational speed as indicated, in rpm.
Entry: 350 rpm
